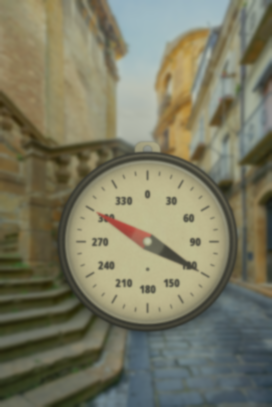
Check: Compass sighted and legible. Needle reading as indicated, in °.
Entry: 300 °
